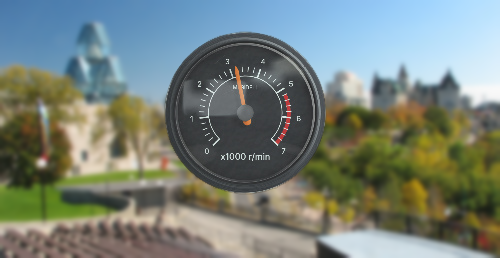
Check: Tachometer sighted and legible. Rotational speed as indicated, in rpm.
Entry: 3200 rpm
